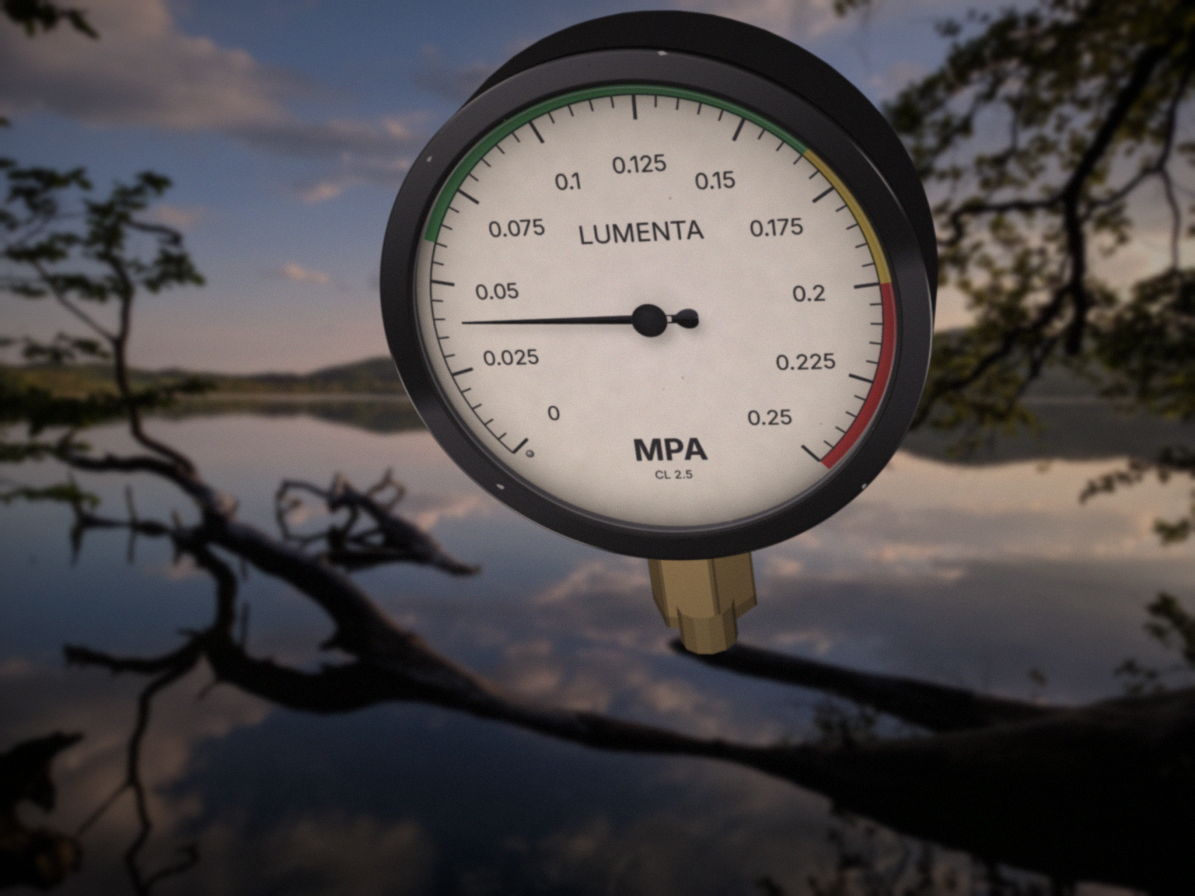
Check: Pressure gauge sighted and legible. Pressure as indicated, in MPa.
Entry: 0.04 MPa
